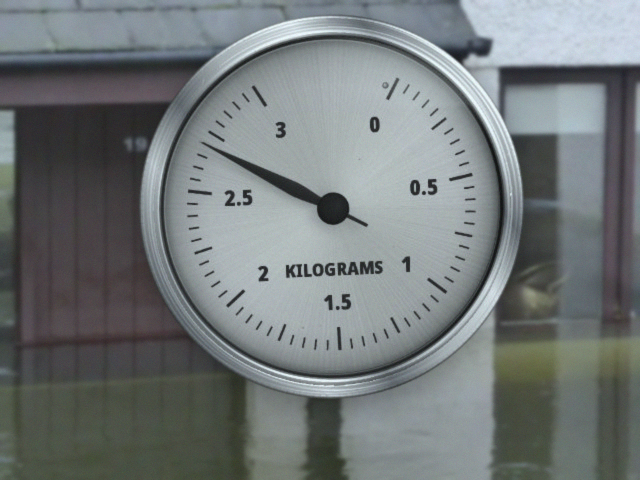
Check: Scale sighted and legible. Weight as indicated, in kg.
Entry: 2.7 kg
